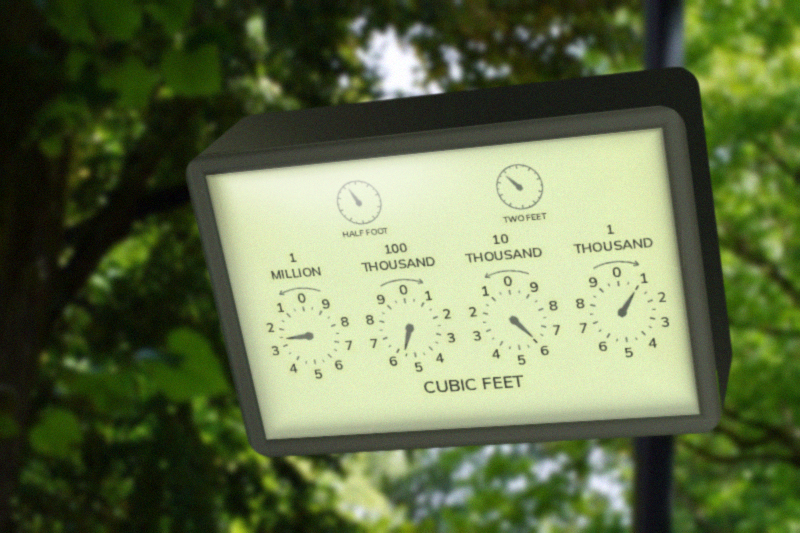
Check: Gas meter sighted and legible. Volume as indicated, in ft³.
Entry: 256100 ft³
